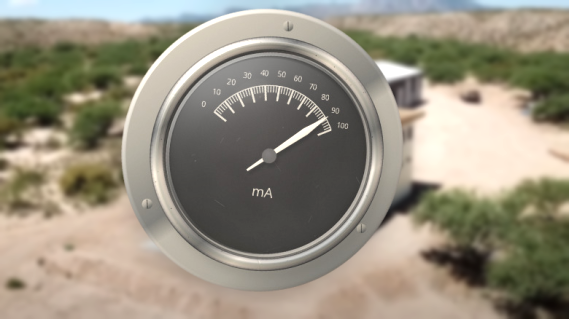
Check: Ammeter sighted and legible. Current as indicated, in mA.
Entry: 90 mA
